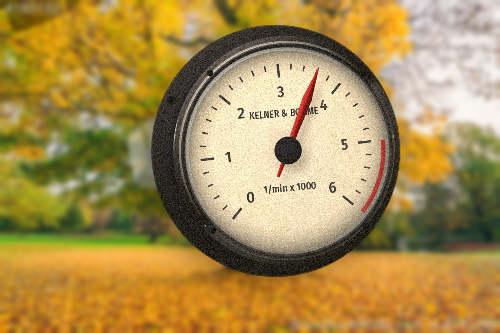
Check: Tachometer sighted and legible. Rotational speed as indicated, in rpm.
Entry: 3600 rpm
